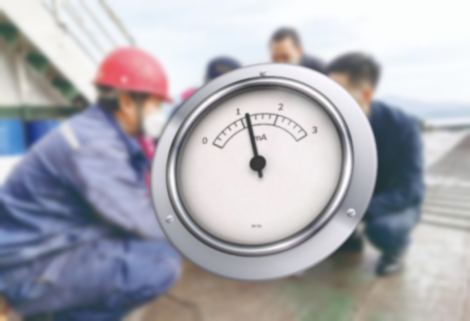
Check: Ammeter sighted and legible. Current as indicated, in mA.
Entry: 1.2 mA
